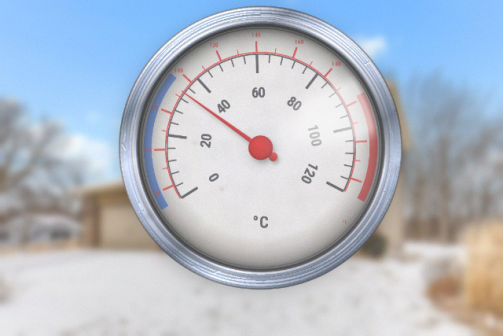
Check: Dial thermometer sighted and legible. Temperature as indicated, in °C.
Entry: 34 °C
